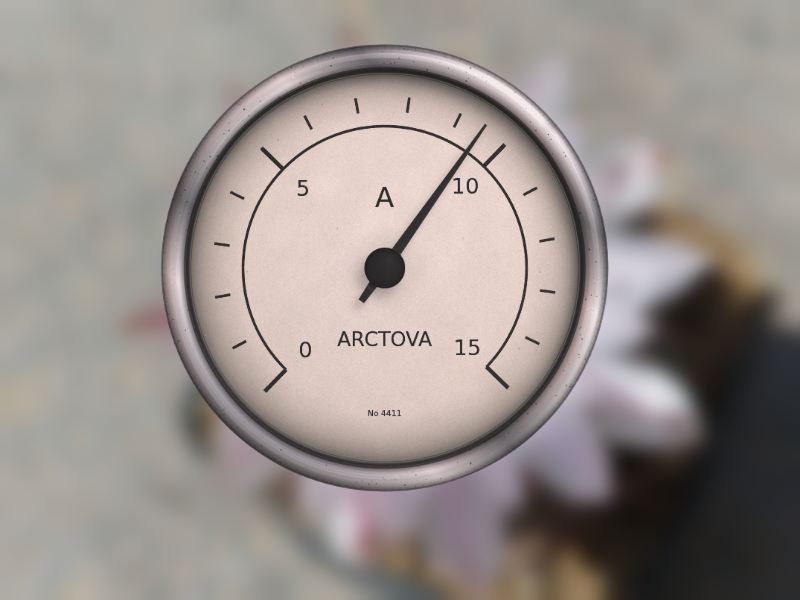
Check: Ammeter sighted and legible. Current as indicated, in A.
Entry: 9.5 A
